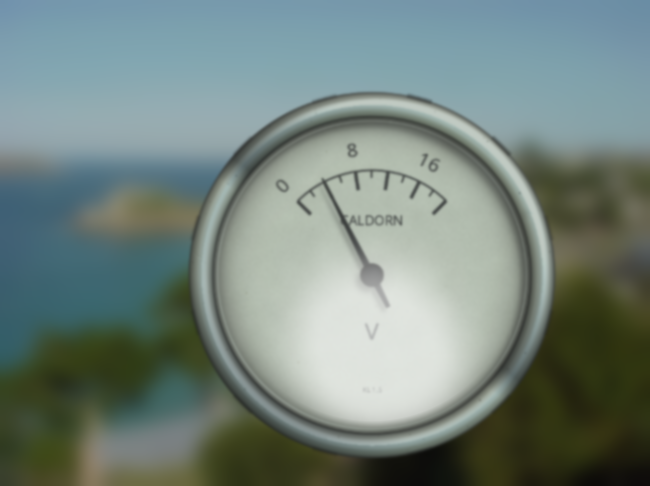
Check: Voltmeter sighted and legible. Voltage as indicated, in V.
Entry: 4 V
